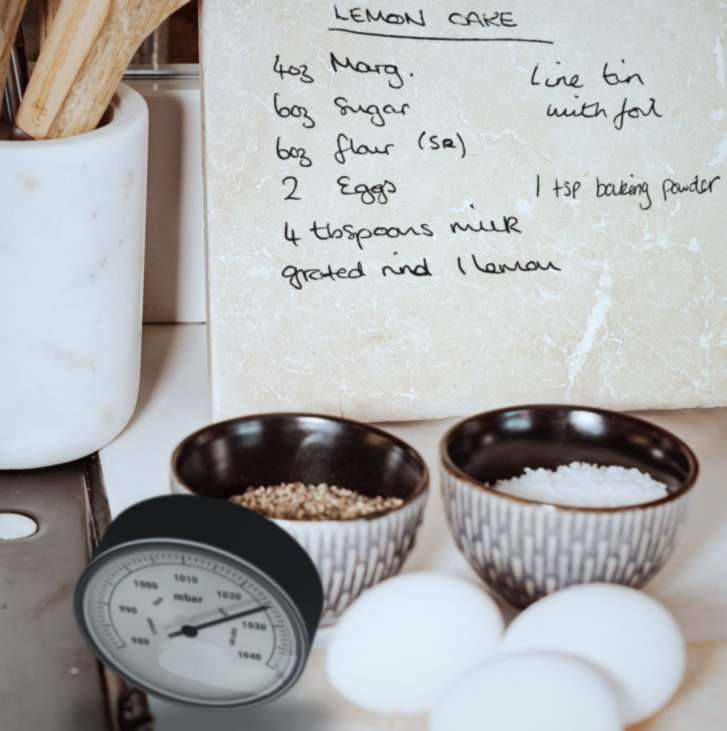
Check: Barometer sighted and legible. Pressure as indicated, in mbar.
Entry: 1025 mbar
